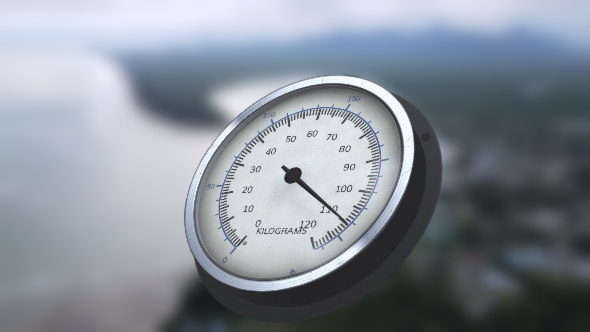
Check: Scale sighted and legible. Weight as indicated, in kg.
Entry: 110 kg
